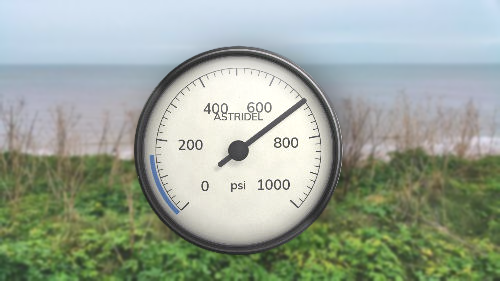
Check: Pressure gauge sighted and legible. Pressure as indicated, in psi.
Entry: 700 psi
